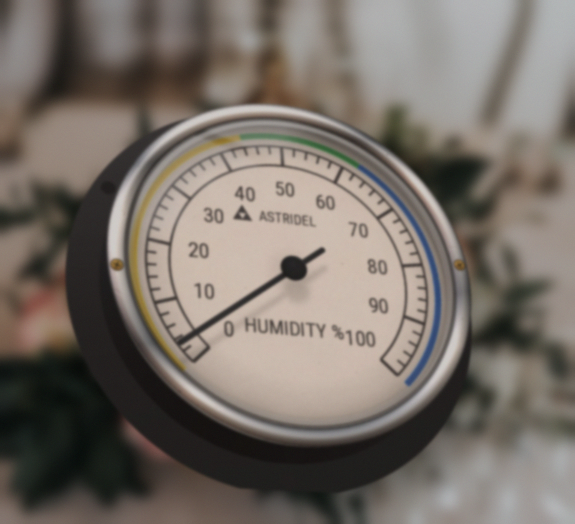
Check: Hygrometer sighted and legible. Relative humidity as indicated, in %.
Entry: 3 %
